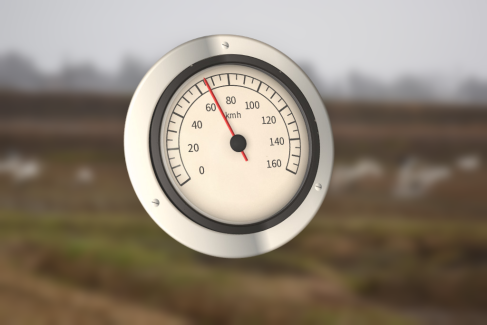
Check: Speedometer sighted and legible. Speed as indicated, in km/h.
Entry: 65 km/h
